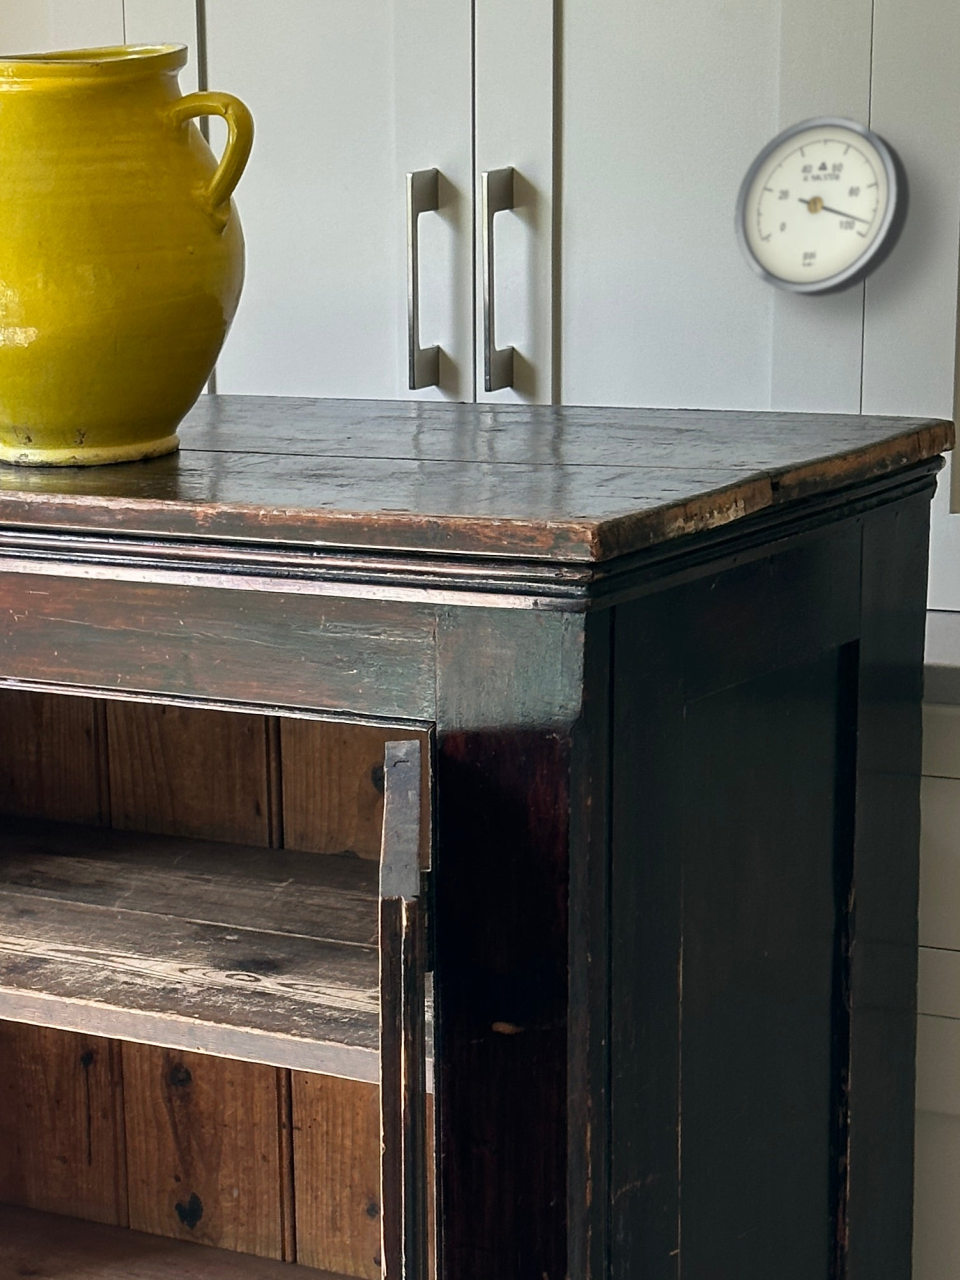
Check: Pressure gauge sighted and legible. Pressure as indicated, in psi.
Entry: 95 psi
